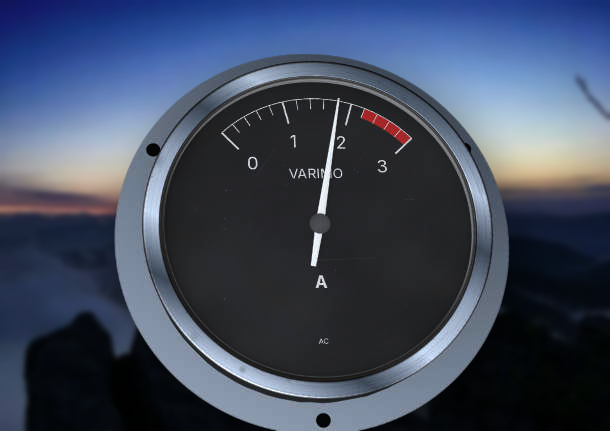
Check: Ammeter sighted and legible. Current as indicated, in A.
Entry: 1.8 A
